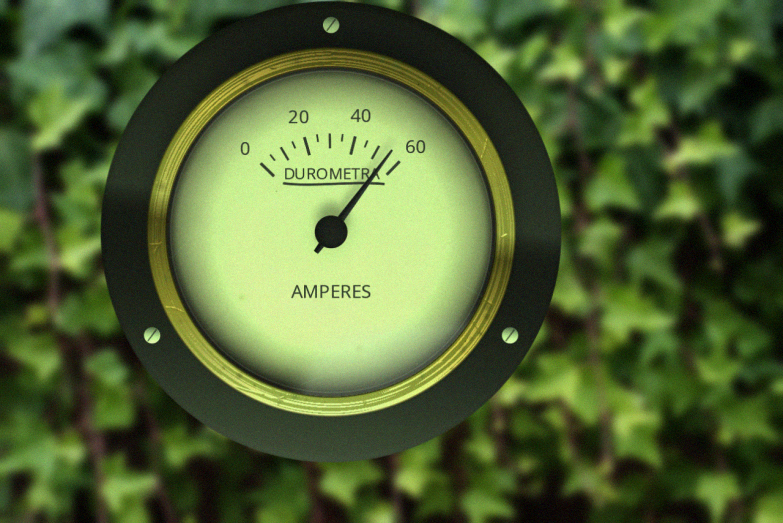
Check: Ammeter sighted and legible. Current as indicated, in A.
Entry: 55 A
